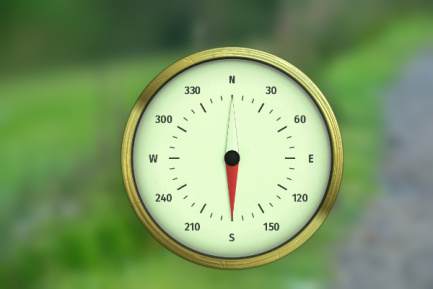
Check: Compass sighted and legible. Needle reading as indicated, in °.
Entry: 180 °
